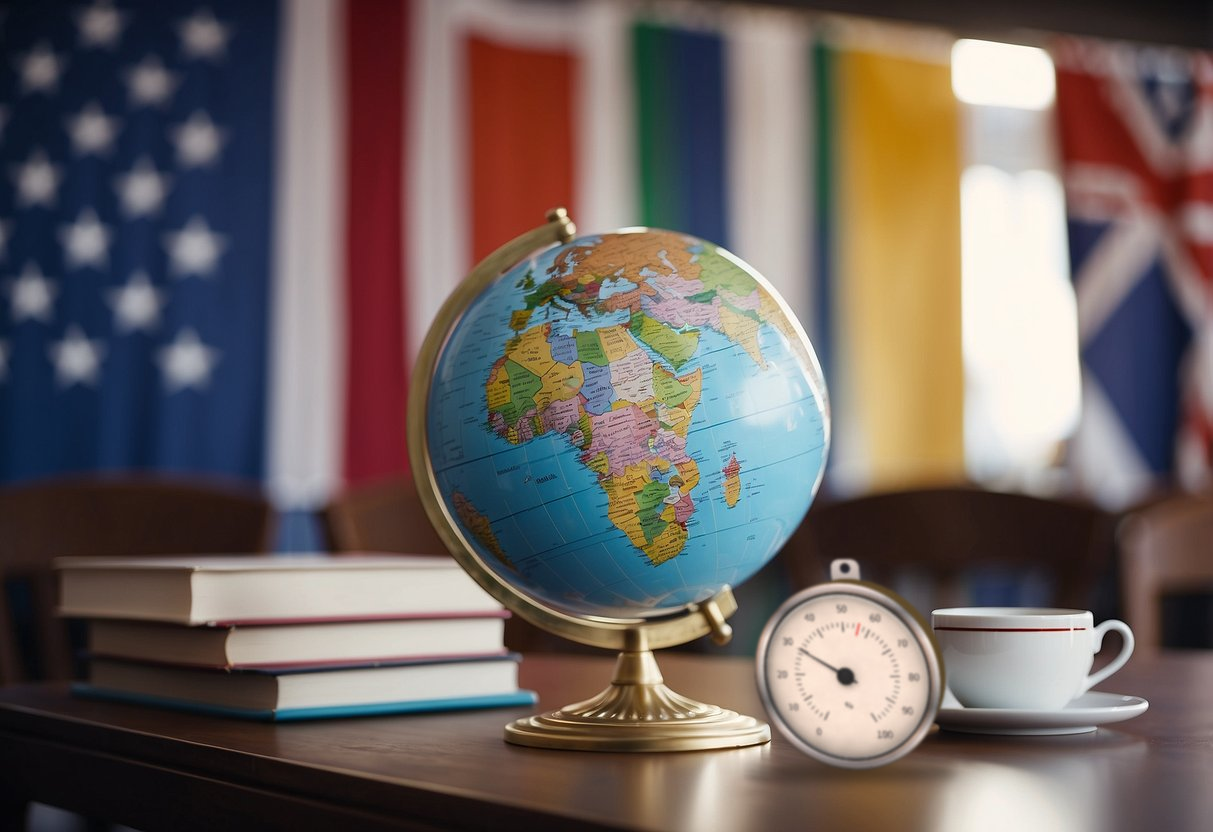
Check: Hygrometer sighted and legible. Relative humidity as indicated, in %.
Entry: 30 %
